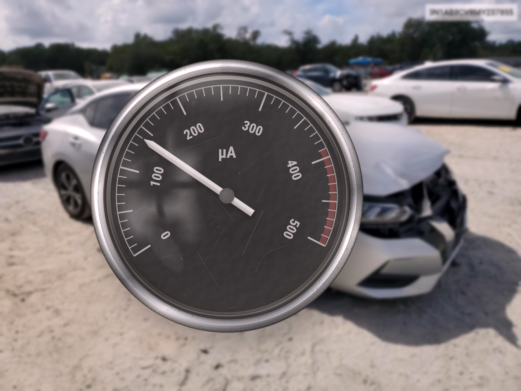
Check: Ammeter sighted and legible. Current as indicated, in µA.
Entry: 140 µA
